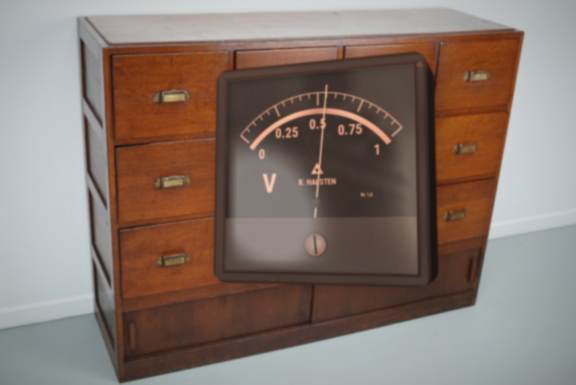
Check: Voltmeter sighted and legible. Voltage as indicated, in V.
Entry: 0.55 V
